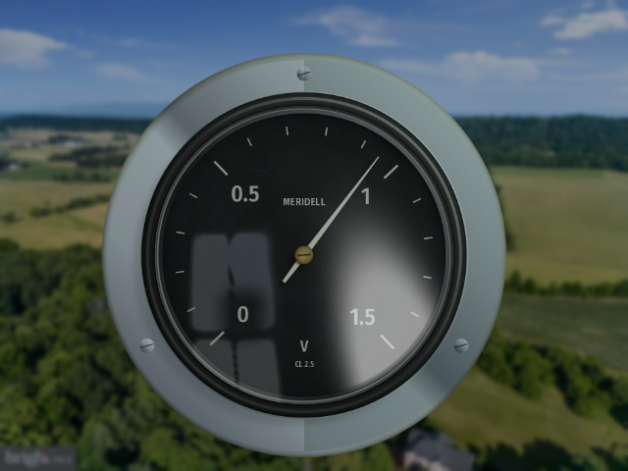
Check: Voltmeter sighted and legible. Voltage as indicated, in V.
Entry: 0.95 V
